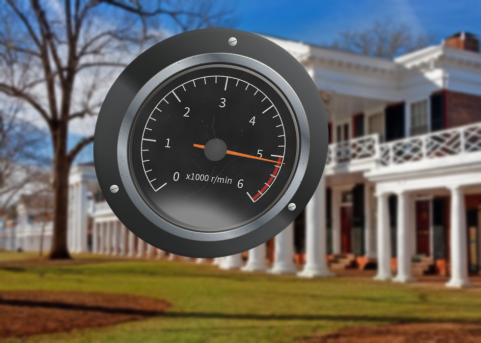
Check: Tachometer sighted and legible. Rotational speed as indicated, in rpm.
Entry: 5100 rpm
